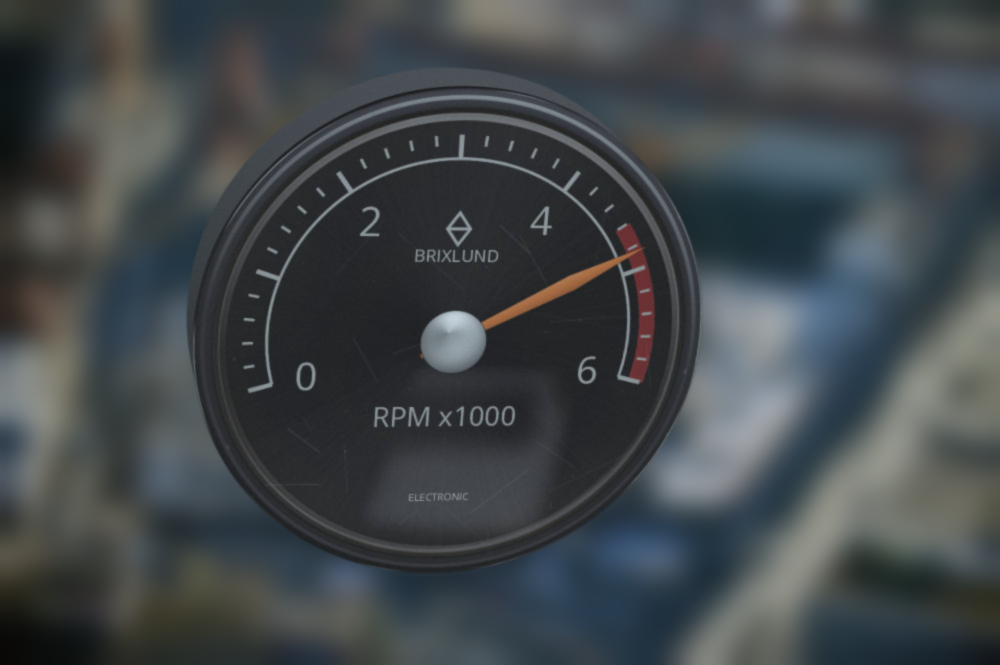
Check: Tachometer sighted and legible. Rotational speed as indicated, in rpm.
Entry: 4800 rpm
